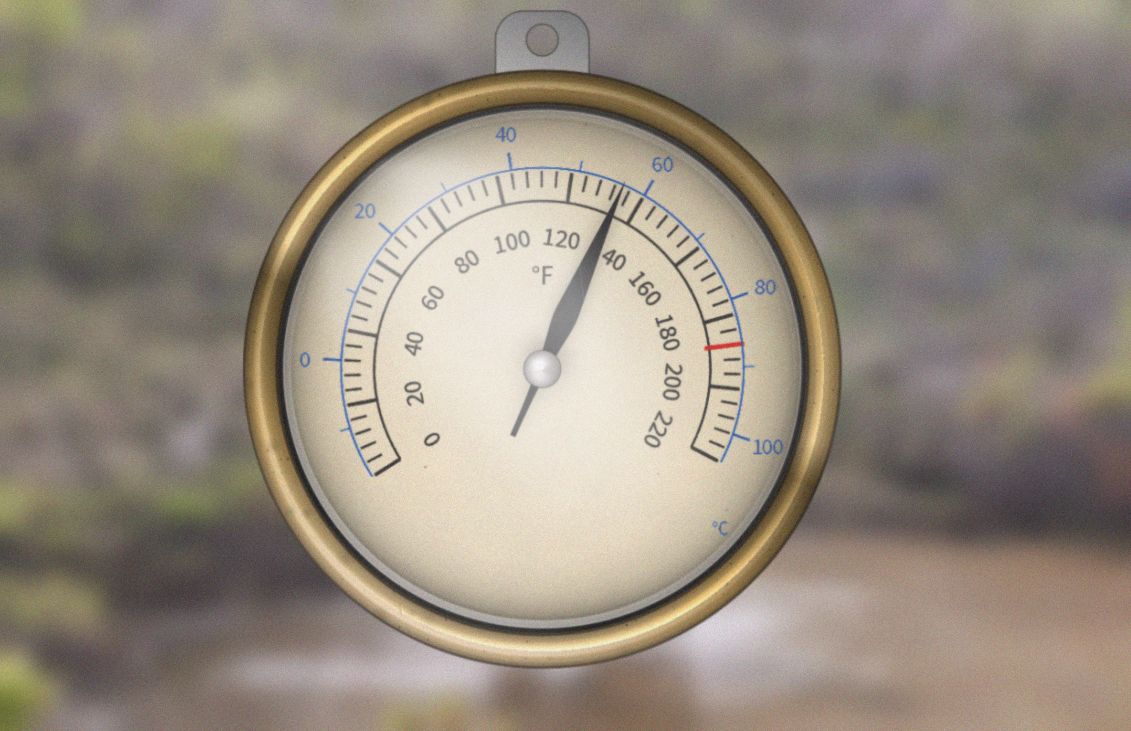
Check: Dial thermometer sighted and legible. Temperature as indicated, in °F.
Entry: 134 °F
